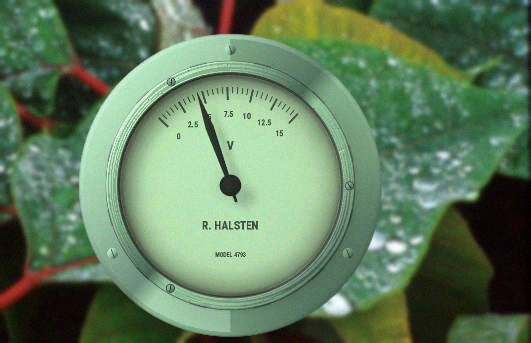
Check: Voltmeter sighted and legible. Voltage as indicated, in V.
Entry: 4.5 V
